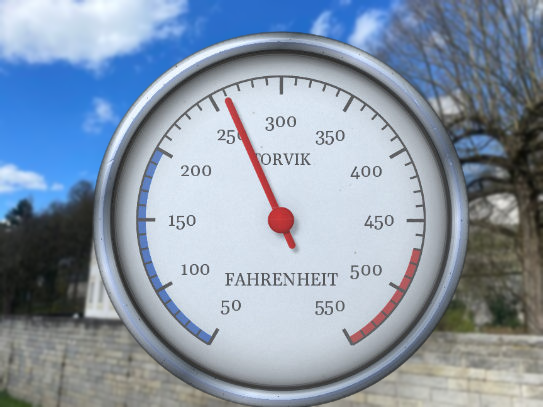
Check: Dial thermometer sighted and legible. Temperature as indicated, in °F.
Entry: 260 °F
